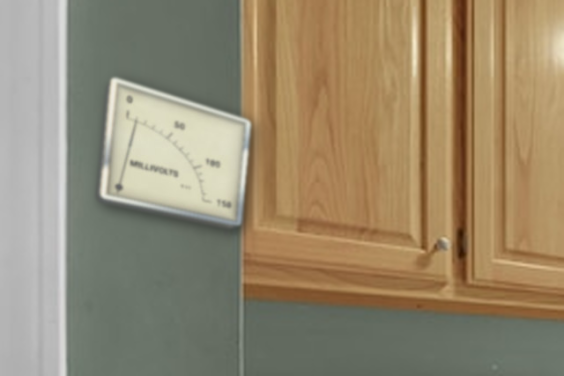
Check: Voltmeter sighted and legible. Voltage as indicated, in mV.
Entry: 10 mV
